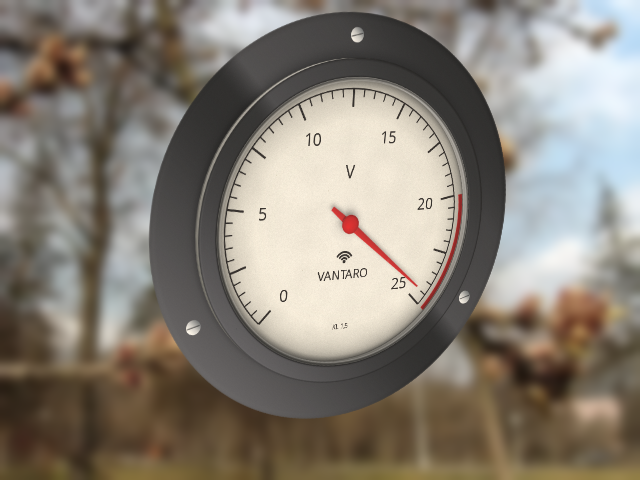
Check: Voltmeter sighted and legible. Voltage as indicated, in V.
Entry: 24.5 V
